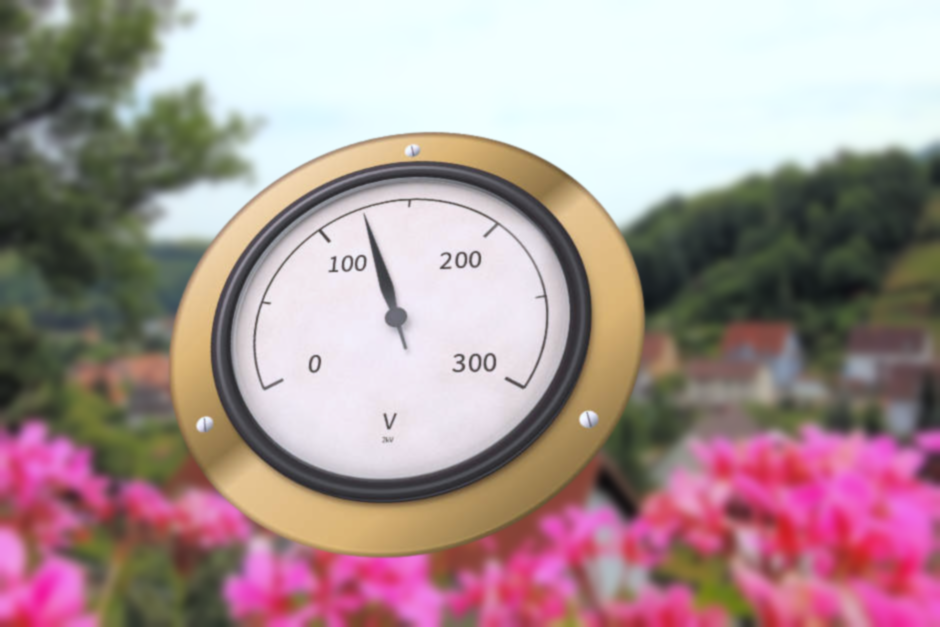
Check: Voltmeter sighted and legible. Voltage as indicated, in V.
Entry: 125 V
